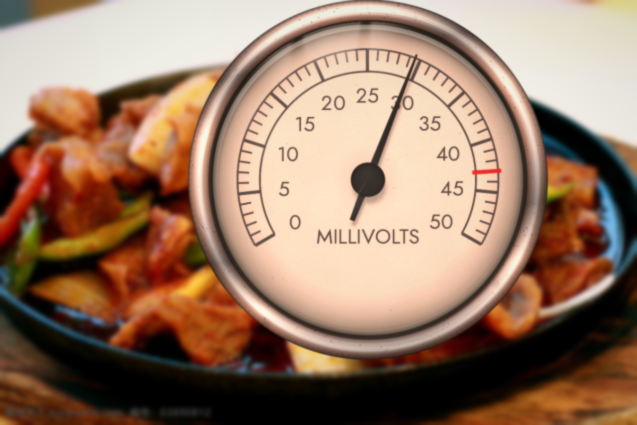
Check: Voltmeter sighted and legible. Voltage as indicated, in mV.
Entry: 29.5 mV
